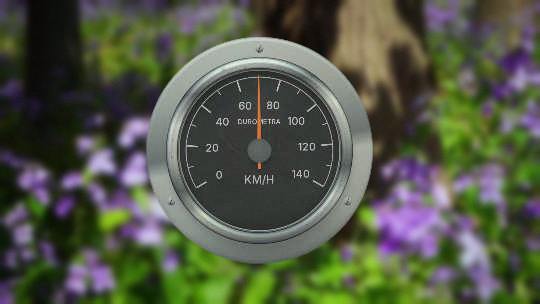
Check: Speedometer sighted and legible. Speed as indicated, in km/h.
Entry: 70 km/h
